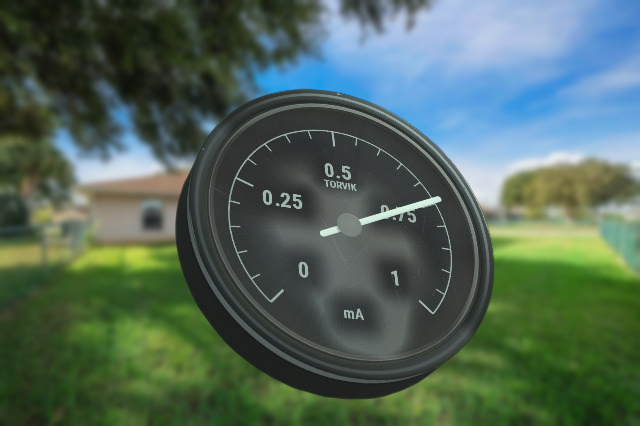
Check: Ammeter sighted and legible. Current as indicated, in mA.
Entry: 0.75 mA
